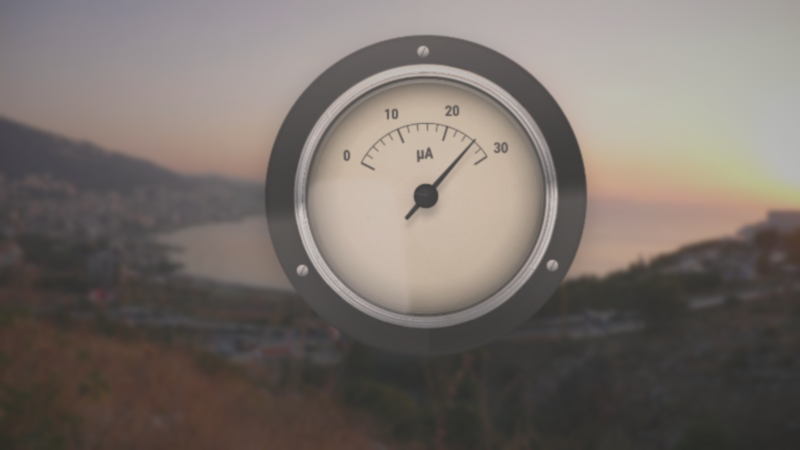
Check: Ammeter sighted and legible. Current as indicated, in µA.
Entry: 26 µA
